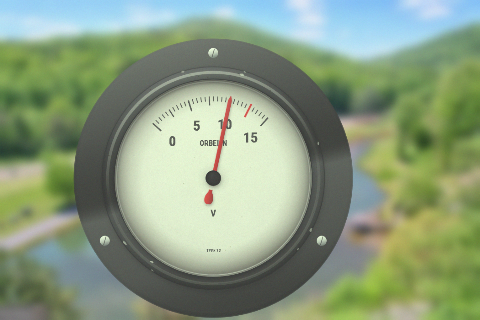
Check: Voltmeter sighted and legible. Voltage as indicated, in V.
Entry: 10 V
